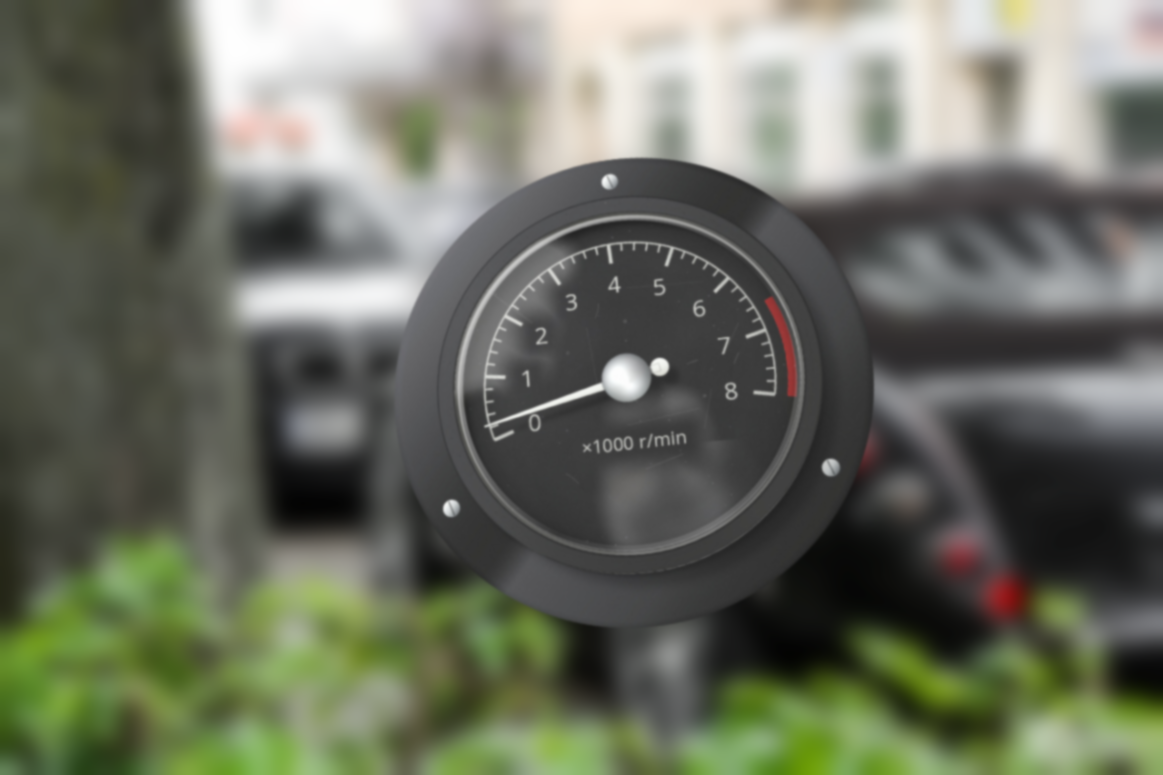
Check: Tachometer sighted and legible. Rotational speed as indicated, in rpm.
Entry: 200 rpm
